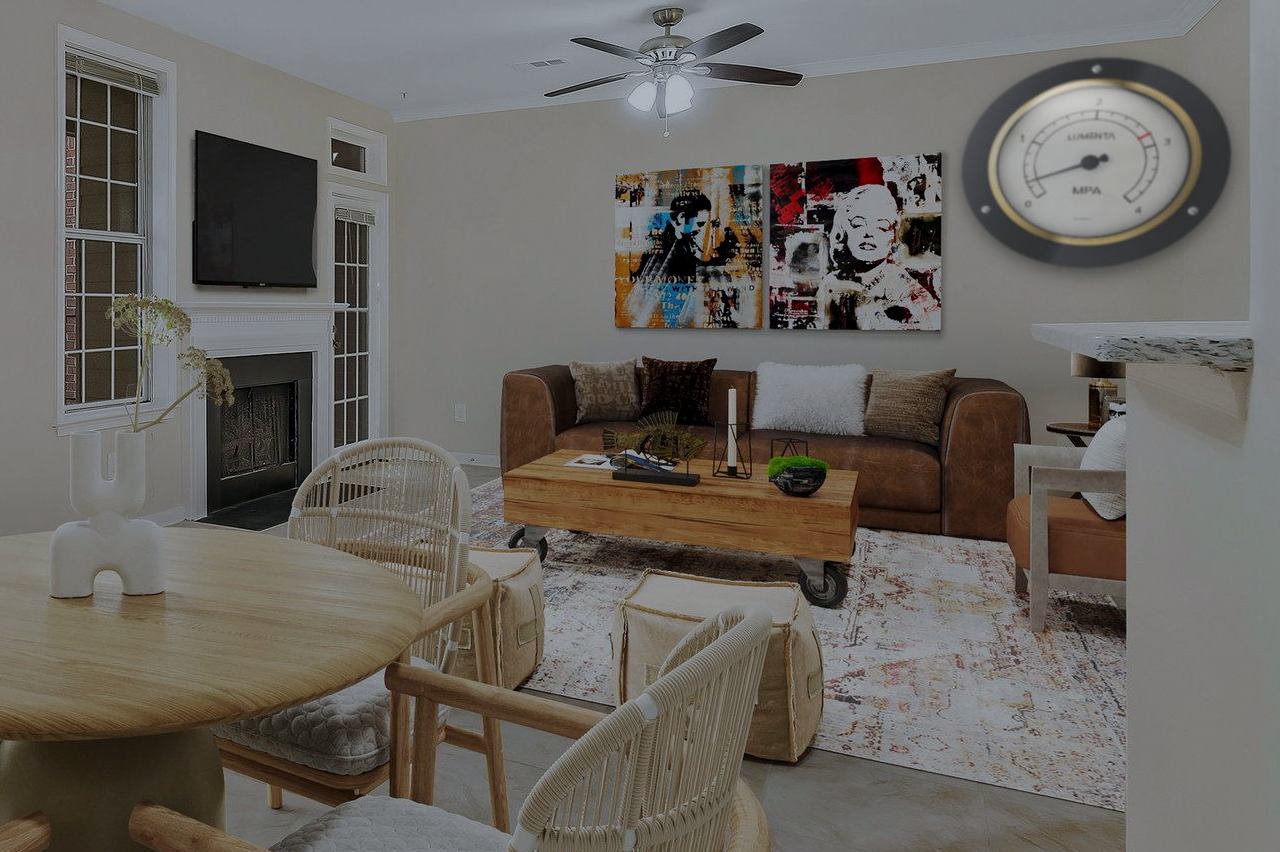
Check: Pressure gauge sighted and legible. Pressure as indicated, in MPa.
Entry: 0.3 MPa
